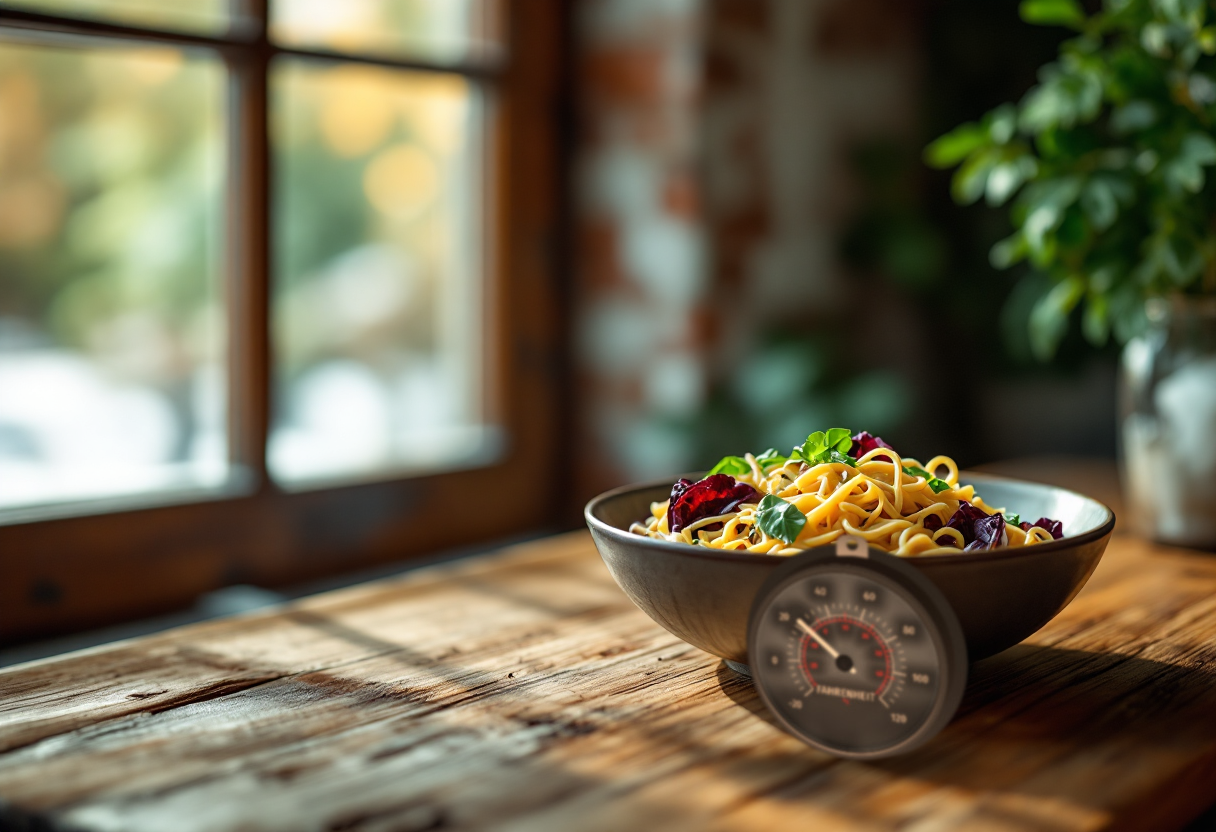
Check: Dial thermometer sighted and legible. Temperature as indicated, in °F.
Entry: 24 °F
